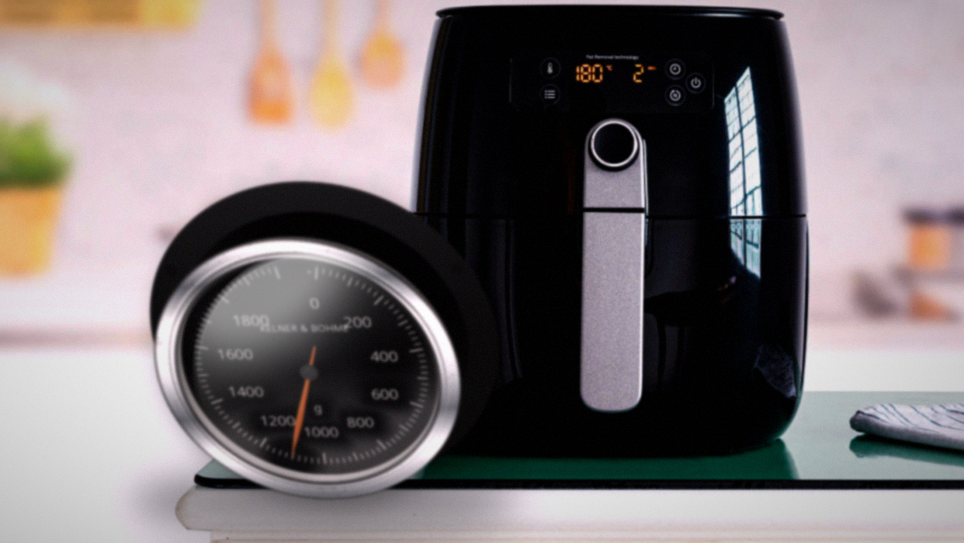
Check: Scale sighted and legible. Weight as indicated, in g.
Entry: 1100 g
